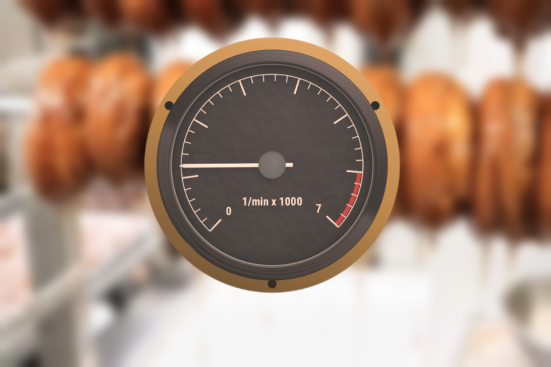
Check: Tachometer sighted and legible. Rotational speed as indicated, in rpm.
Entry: 1200 rpm
